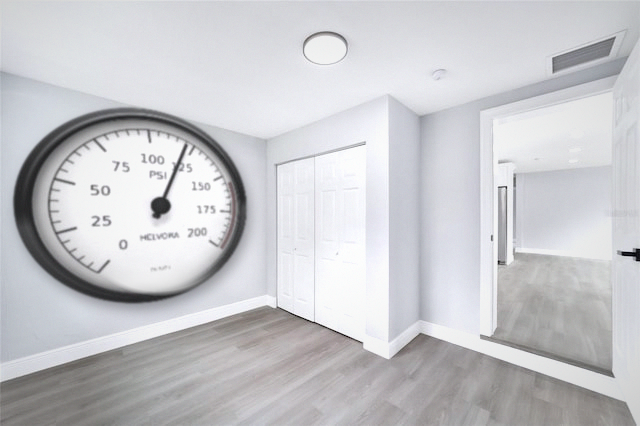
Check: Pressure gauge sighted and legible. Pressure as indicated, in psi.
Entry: 120 psi
